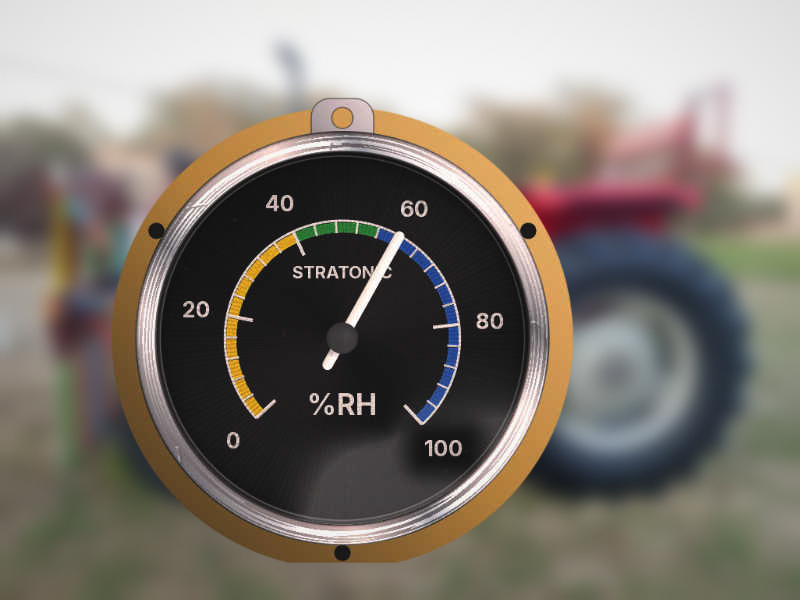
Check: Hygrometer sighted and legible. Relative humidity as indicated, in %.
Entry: 60 %
